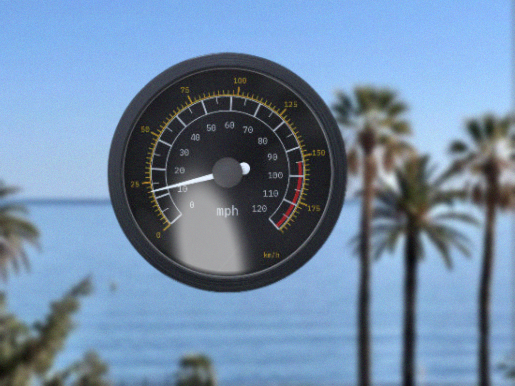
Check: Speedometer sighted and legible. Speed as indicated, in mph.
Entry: 12.5 mph
